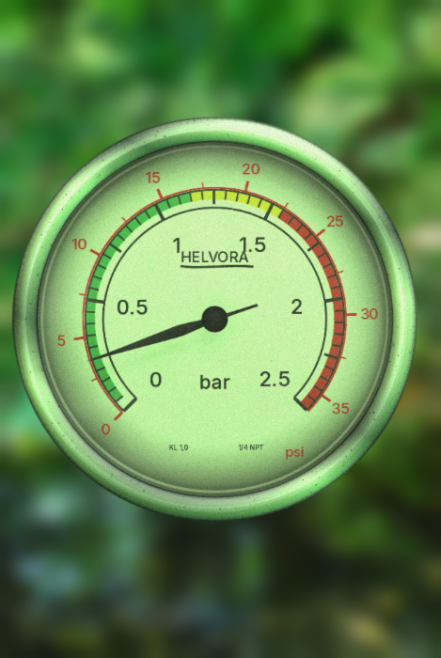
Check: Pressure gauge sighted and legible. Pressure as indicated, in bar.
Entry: 0.25 bar
